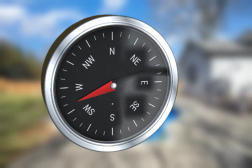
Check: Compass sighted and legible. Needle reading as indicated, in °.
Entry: 250 °
